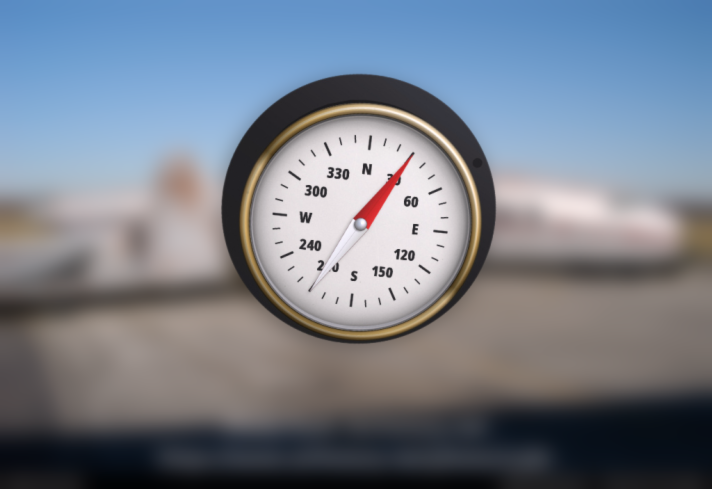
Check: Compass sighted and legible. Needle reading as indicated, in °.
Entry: 30 °
